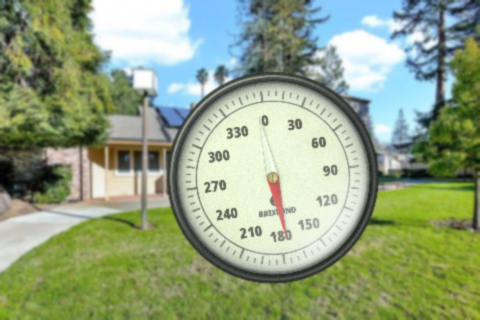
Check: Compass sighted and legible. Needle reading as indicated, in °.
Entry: 175 °
